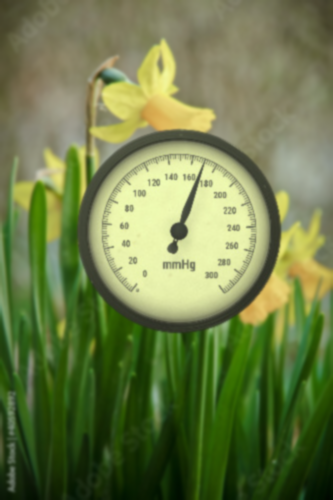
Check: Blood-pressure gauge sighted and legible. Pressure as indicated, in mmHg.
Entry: 170 mmHg
